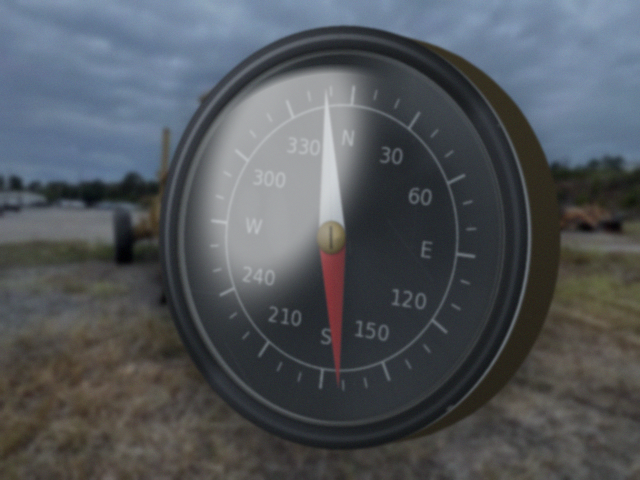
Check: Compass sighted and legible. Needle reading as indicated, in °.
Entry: 170 °
